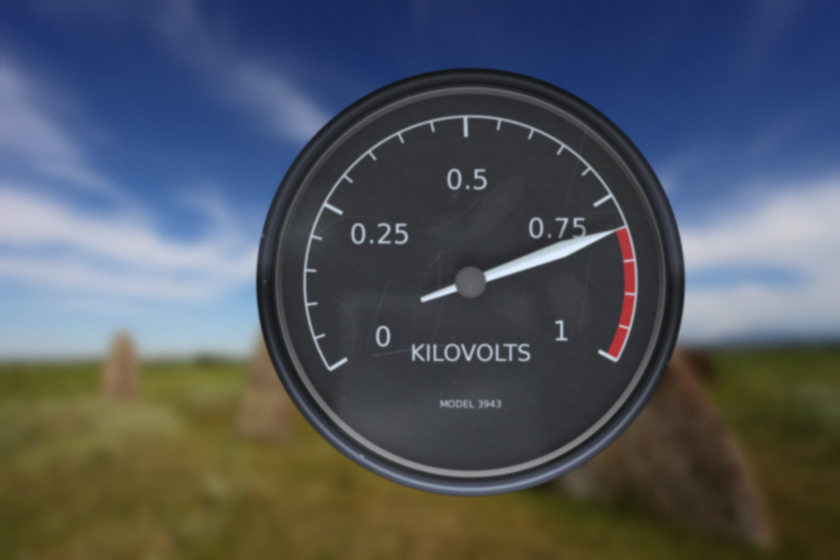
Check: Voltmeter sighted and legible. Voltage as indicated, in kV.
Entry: 0.8 kV
